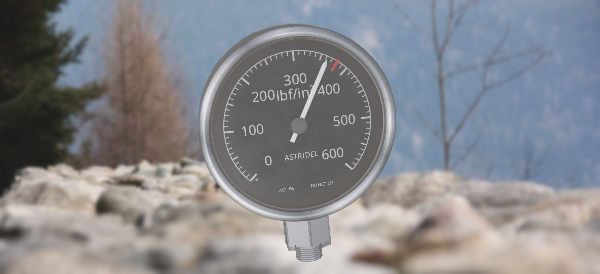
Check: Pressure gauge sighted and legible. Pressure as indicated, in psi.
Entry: 360 psi
